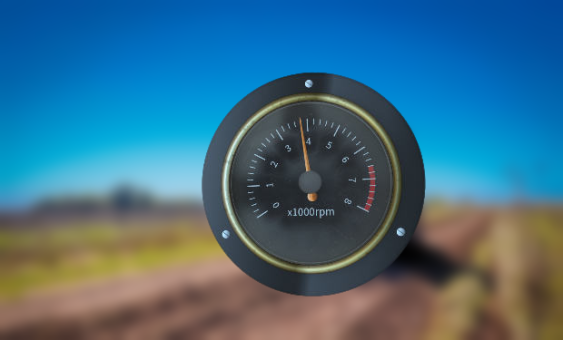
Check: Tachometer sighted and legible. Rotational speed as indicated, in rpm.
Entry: 3800 rpm
